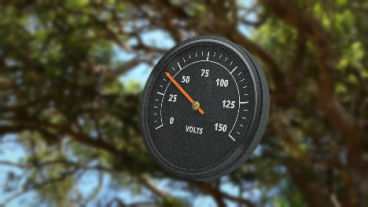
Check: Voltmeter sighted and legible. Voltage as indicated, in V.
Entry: 40 V
